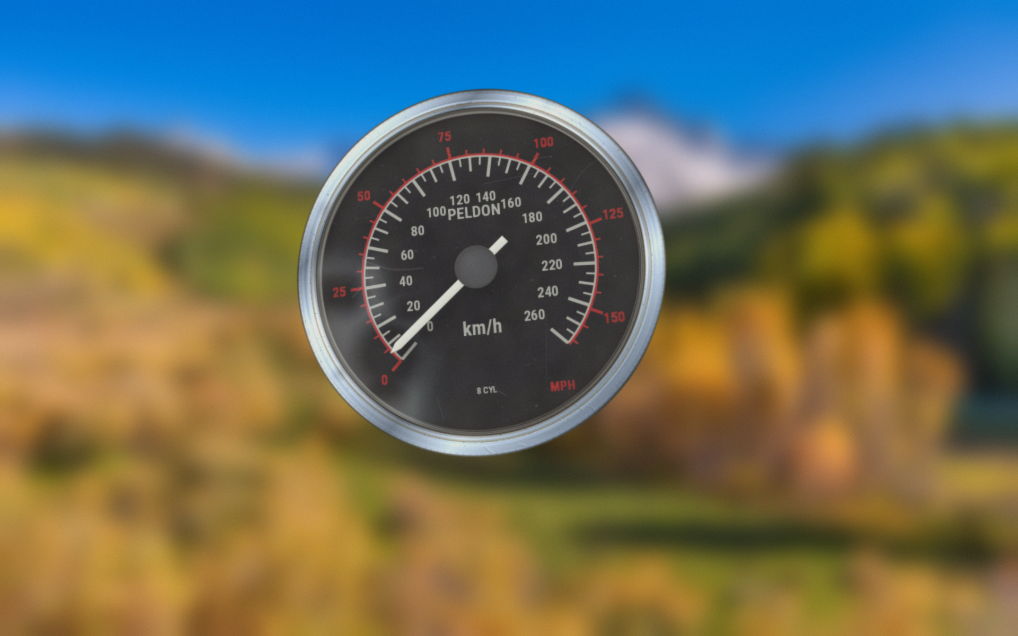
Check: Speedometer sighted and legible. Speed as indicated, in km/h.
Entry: 5 km/h
